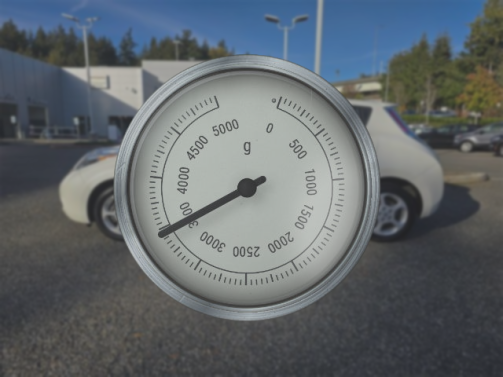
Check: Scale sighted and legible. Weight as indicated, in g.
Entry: 3450 g
